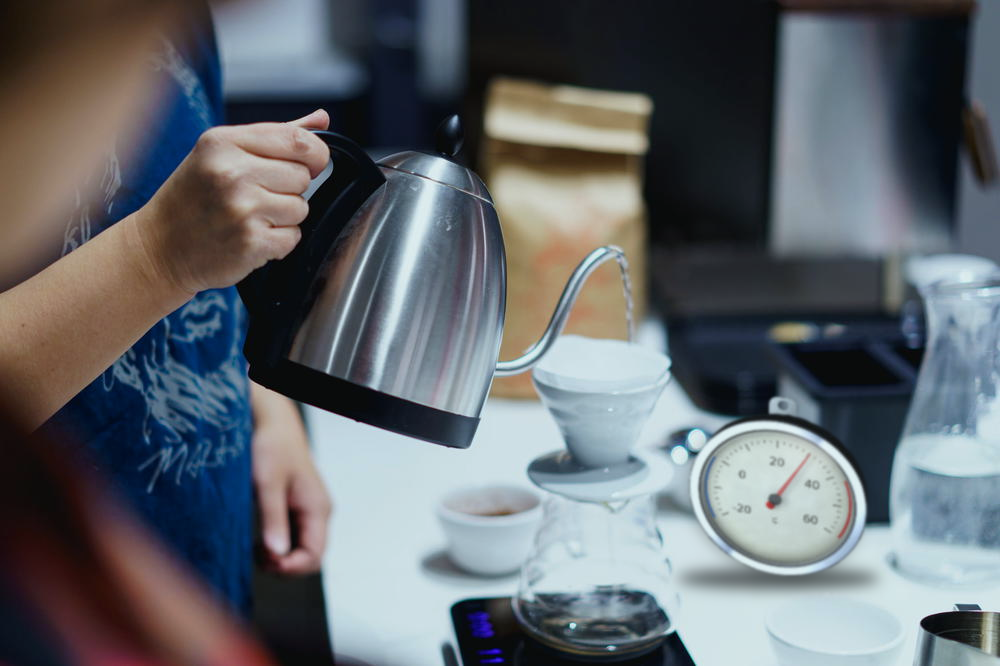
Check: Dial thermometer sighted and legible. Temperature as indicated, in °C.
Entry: 30 °C
